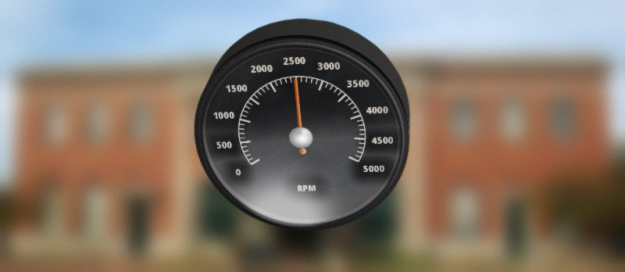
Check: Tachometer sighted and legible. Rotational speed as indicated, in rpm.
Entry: 2500 rpm
